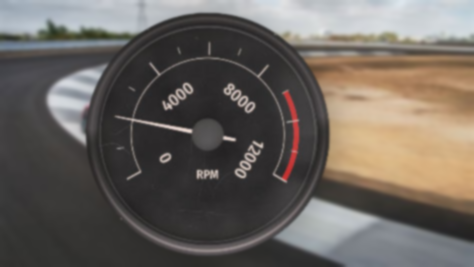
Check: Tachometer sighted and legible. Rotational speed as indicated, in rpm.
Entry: 2000 rpm
